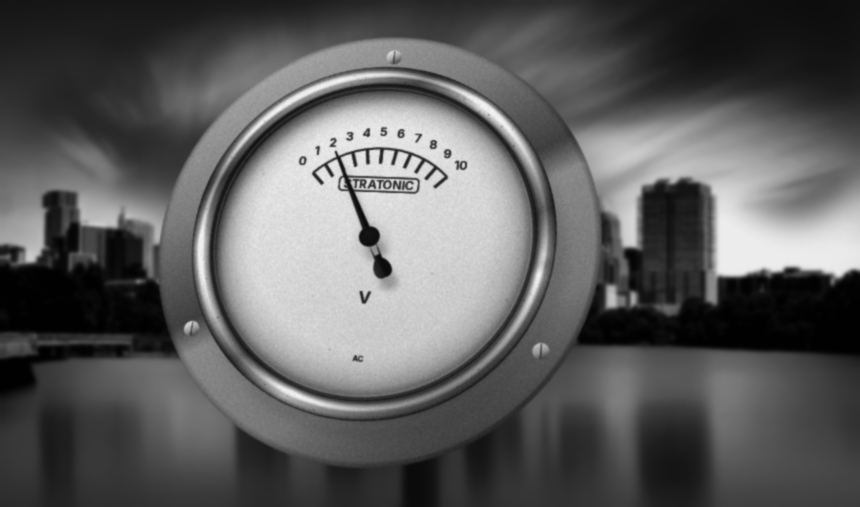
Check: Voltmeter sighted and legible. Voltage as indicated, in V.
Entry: 2 V
